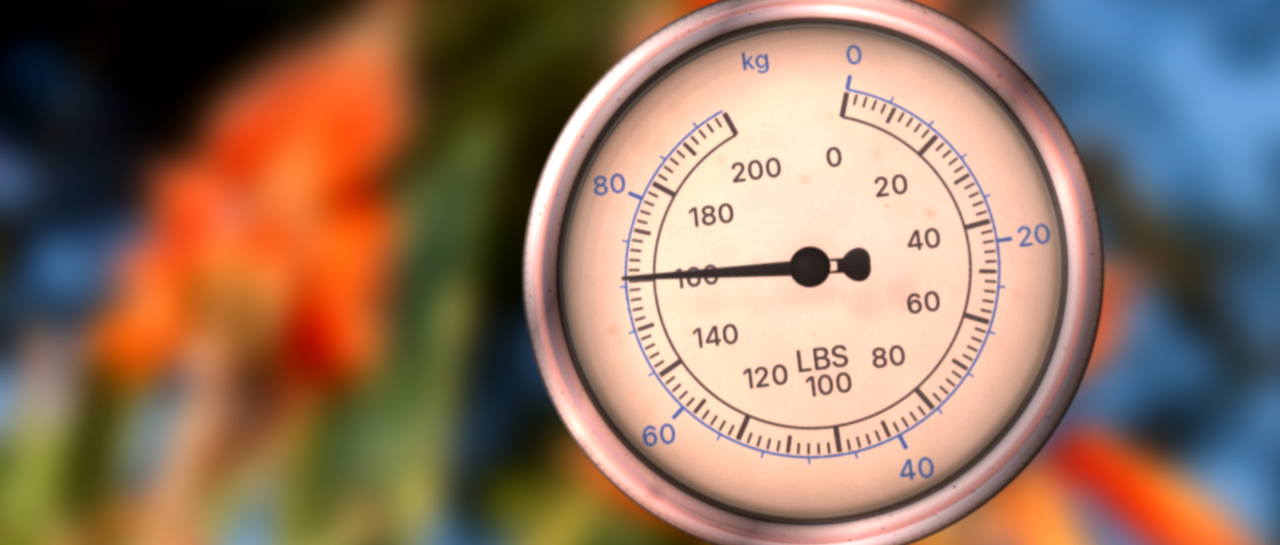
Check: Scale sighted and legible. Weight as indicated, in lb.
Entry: 160 lb
